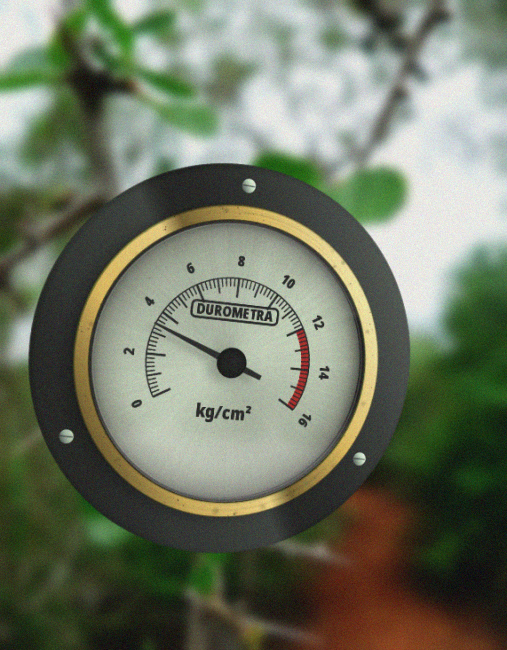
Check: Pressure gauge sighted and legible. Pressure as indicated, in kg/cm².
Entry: 3.4 kg/cm²
